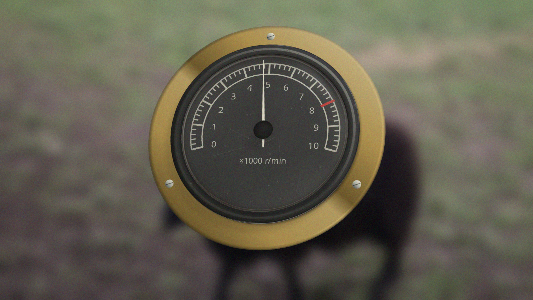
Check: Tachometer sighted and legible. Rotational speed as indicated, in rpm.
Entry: 4800 rpm
